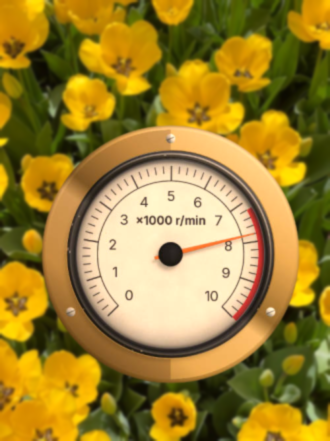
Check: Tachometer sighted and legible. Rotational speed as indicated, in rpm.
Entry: 7800 rpm
